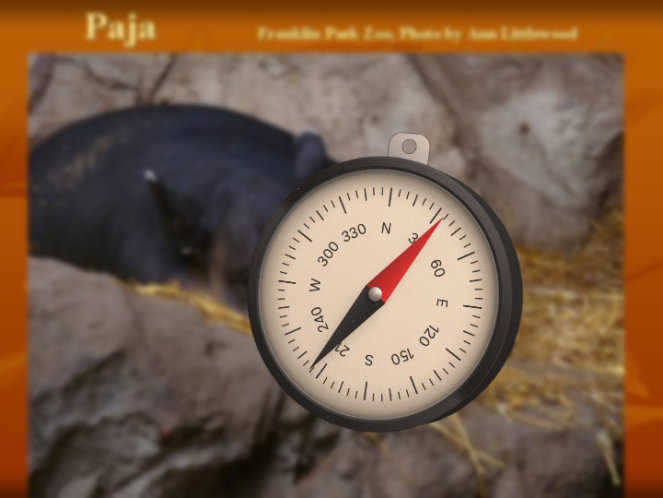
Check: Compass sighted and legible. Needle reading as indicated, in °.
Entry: 35 °
